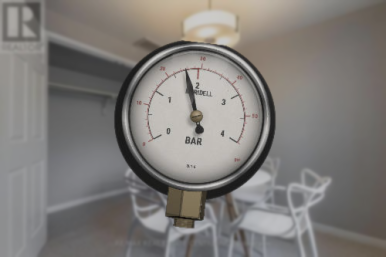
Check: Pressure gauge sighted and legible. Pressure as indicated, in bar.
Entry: 1.75 bar
